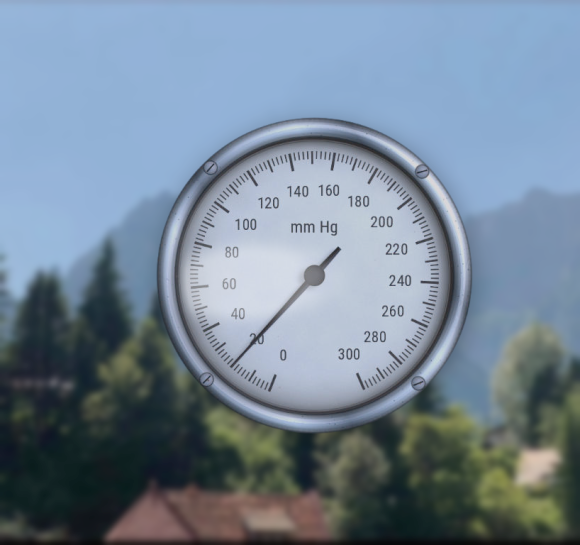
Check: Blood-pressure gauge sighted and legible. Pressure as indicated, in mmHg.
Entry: 20 mmHg
